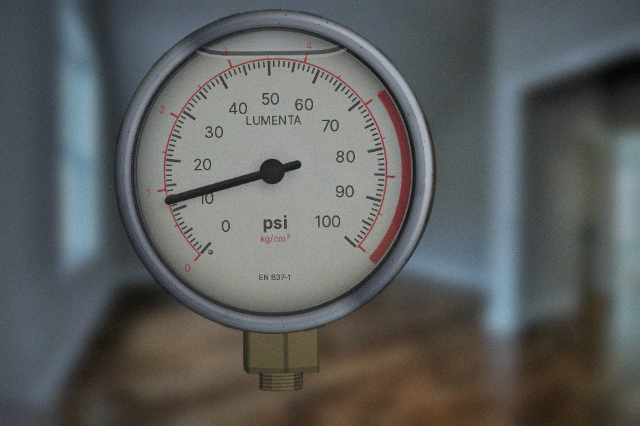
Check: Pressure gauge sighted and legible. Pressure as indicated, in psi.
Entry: 12 psi
